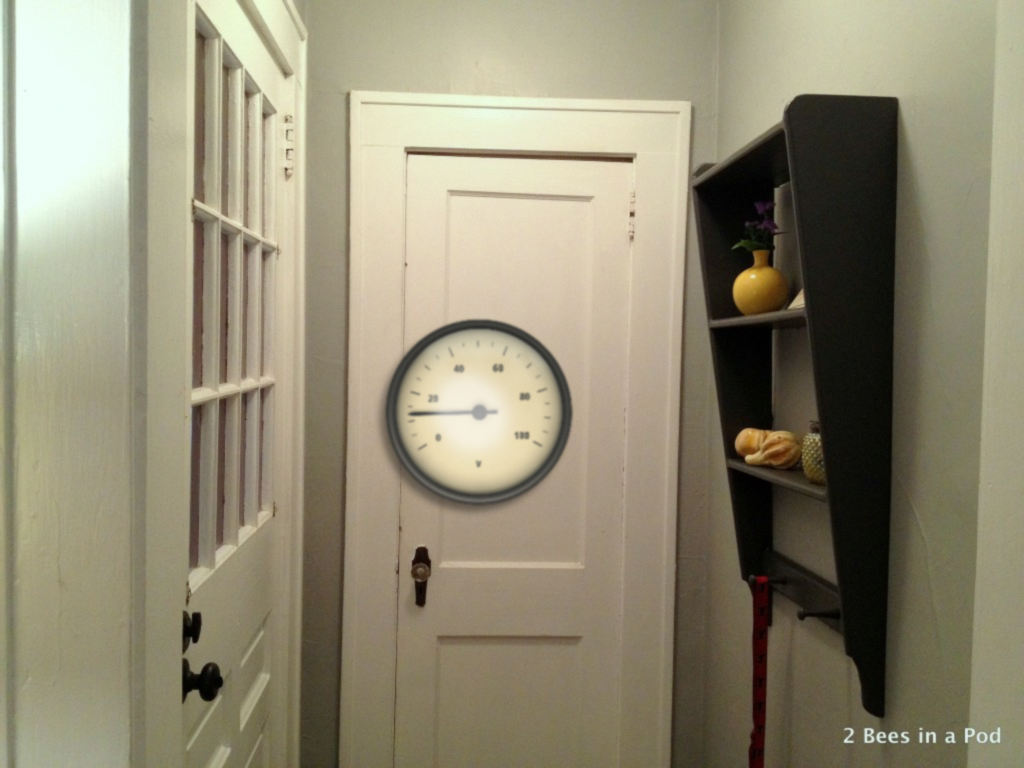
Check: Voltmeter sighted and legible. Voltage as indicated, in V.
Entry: 12.5 V
